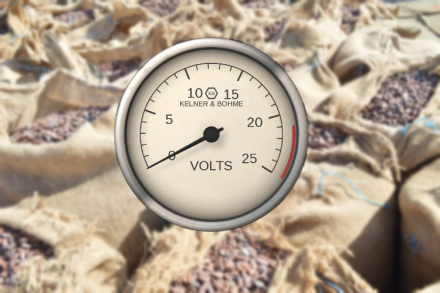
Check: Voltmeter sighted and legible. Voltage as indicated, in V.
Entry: 0 V
